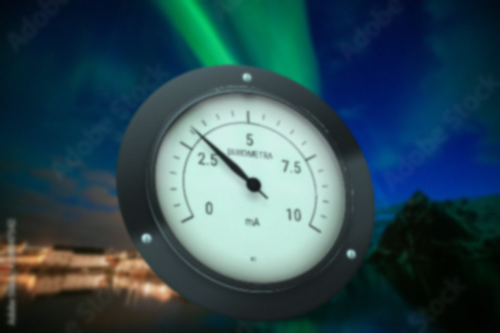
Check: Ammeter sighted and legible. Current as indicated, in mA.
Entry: 3 mA
